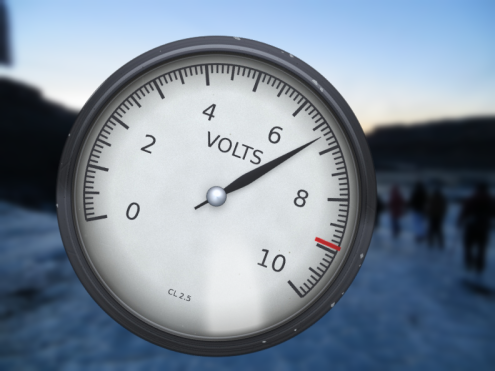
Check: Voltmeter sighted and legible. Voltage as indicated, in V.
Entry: 6.7 V
